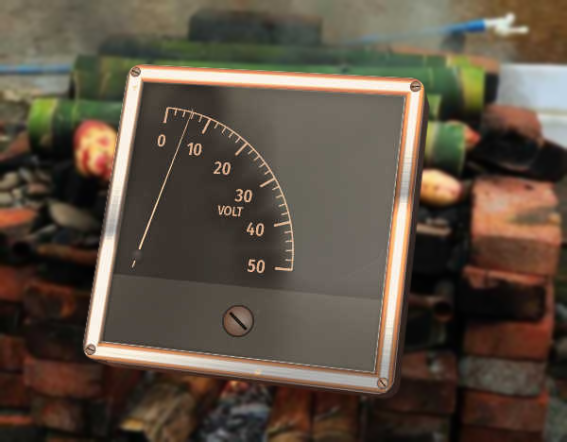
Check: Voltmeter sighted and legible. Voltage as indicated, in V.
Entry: 6 V
